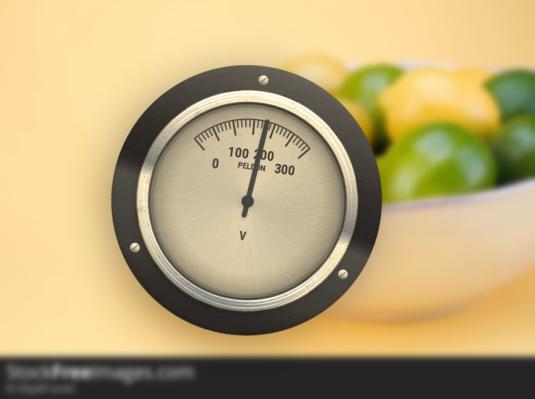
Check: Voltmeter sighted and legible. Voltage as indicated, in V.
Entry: 180 V
